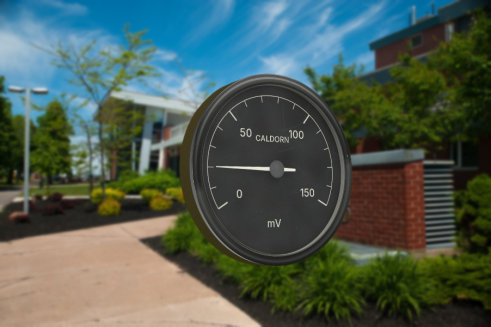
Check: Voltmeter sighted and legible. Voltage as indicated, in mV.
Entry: 20 mV
